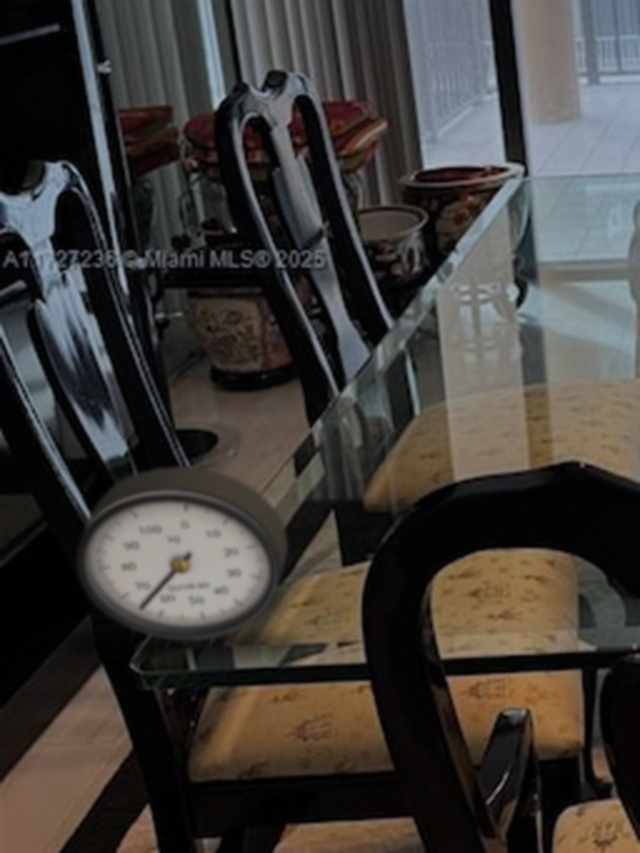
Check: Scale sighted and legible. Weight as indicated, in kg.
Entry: 65 kg
